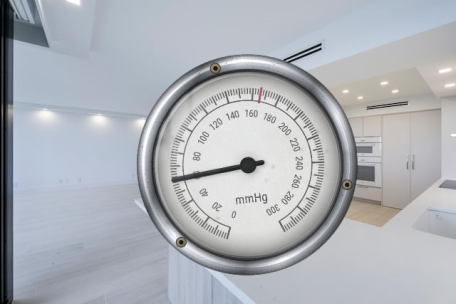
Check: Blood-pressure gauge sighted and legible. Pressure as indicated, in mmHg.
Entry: 60 mmHg
